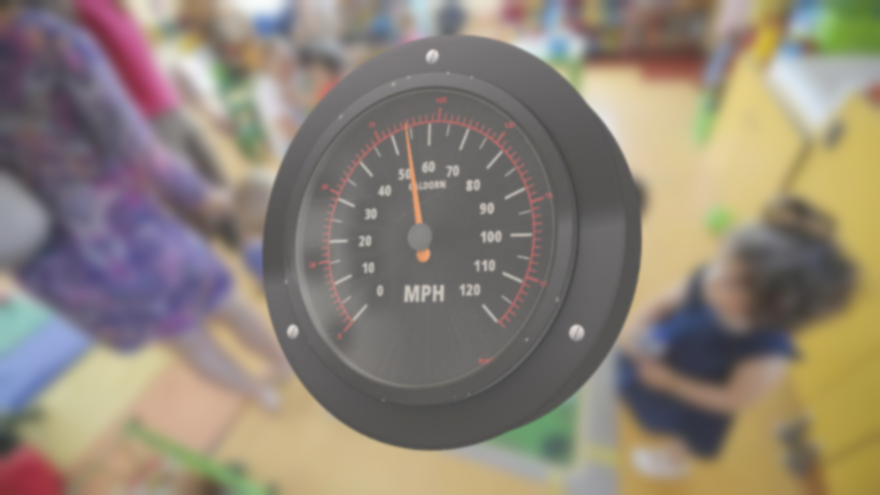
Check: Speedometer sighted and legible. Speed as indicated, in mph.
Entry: 55 mph
